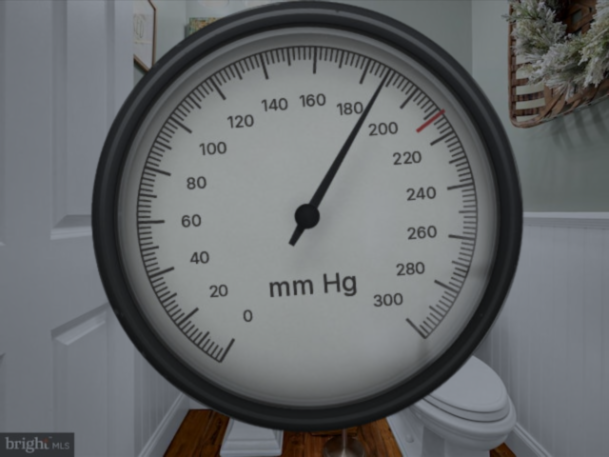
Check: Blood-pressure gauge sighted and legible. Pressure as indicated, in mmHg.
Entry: 188 mmHg
